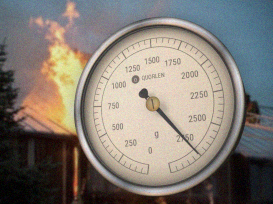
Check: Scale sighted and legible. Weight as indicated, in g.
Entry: 2750 g
